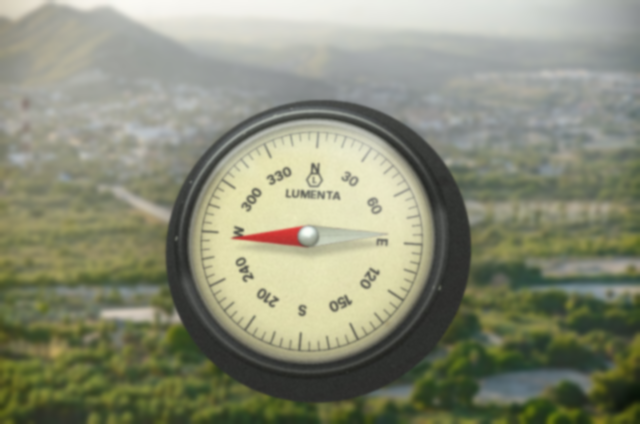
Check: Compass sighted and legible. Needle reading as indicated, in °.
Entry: 265 °
